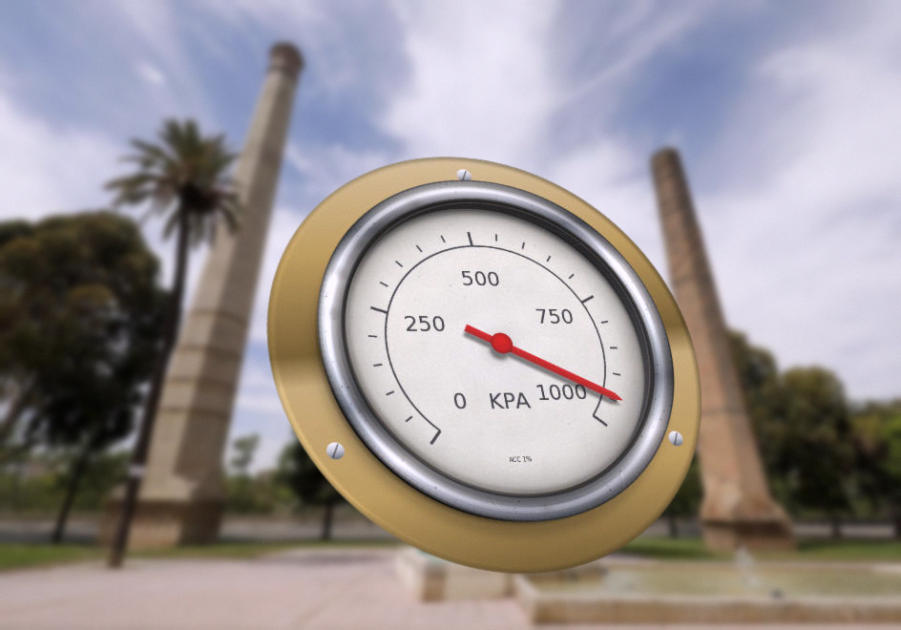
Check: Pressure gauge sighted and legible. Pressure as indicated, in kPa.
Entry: 950 kPa
